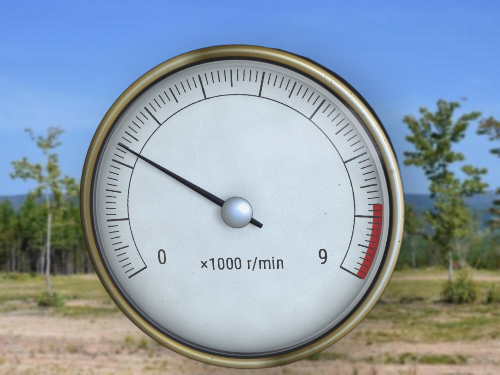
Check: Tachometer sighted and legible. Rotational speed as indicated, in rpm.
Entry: 2300 rpm
